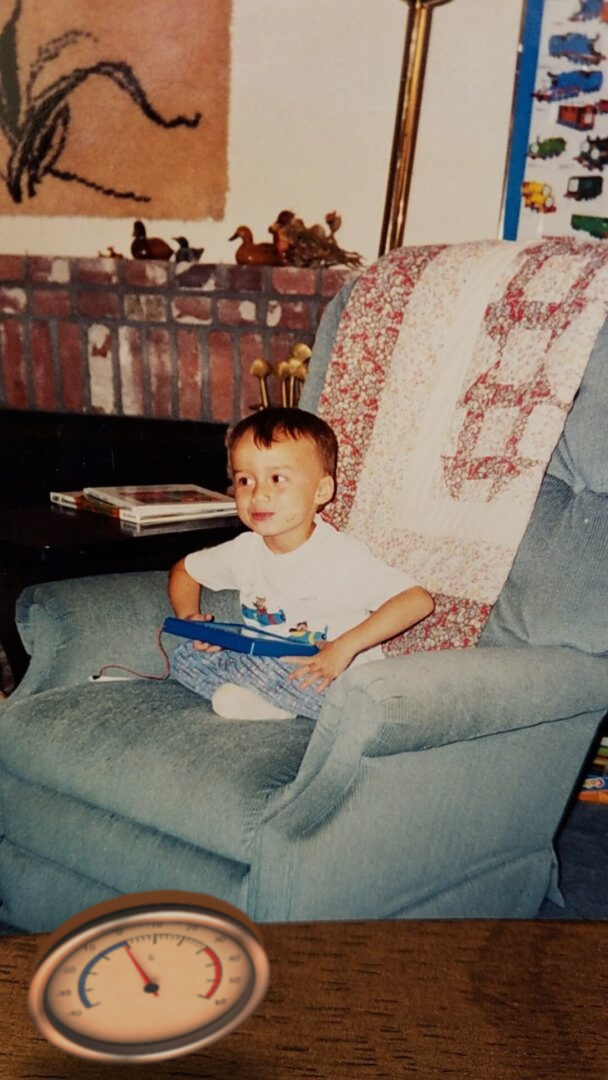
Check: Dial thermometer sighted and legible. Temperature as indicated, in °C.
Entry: 0 °C
